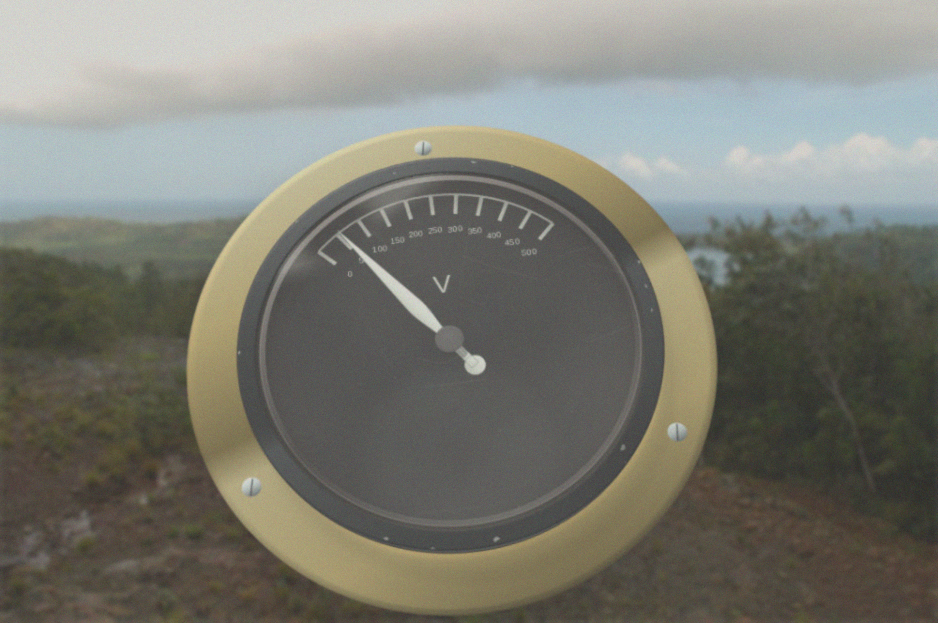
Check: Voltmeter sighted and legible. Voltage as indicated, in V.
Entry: 50 V
